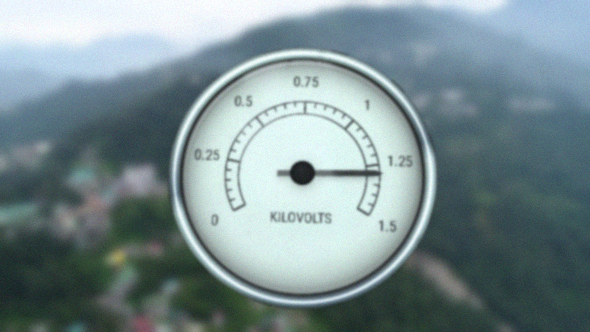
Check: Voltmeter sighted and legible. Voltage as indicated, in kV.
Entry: 1.3 kV
